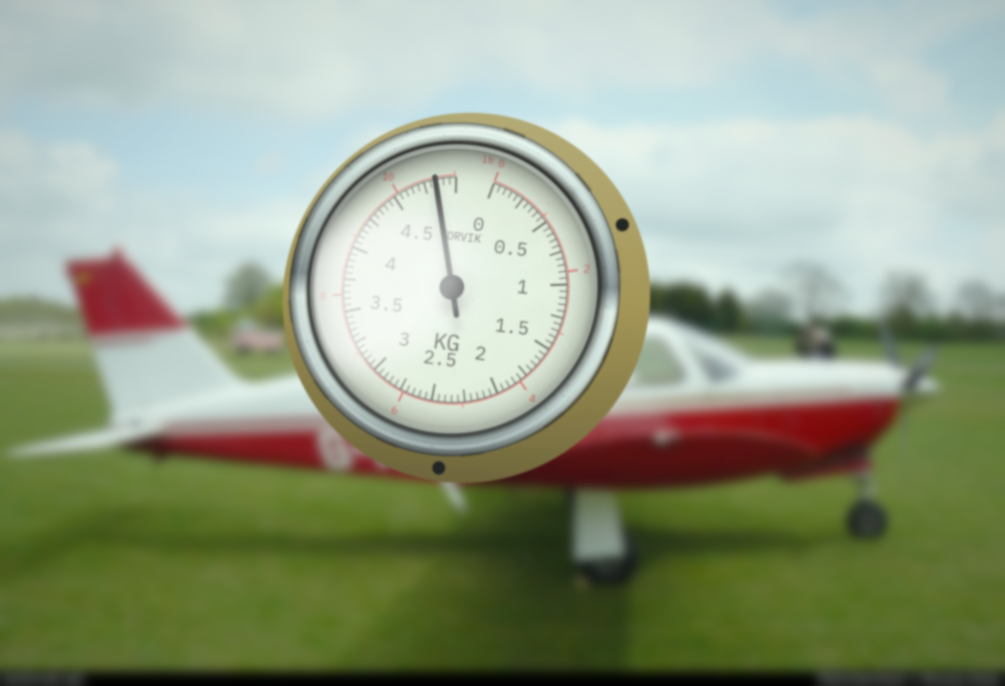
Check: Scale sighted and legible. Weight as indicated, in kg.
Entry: 4.85 kg
